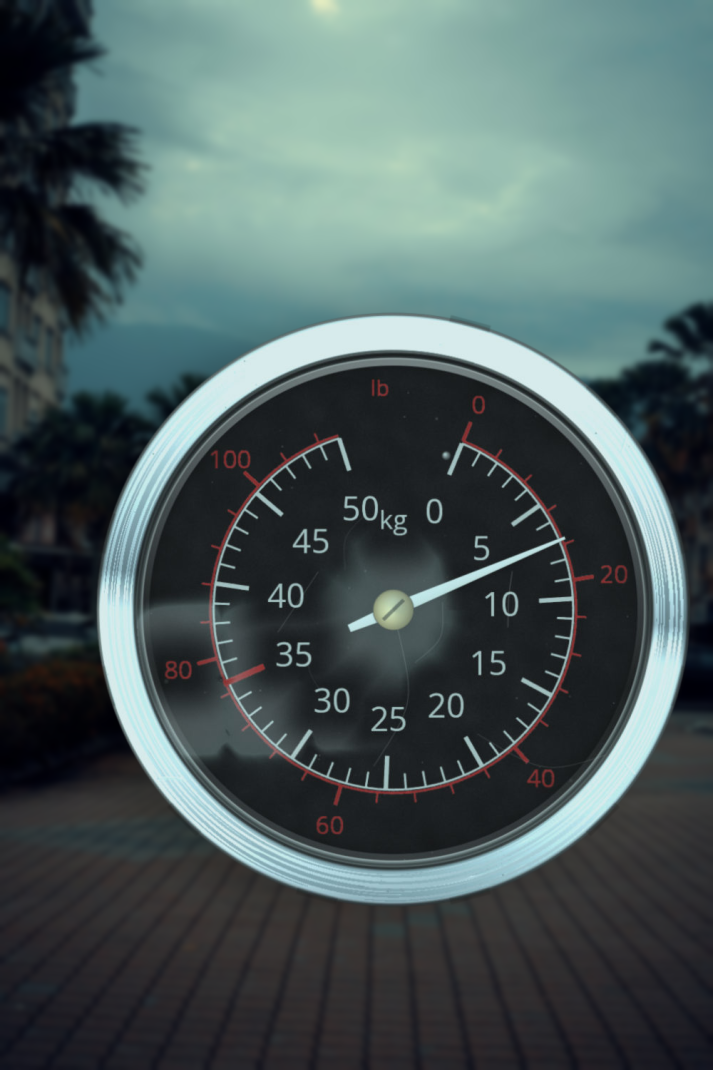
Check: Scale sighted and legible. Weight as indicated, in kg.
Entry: 7 kg
